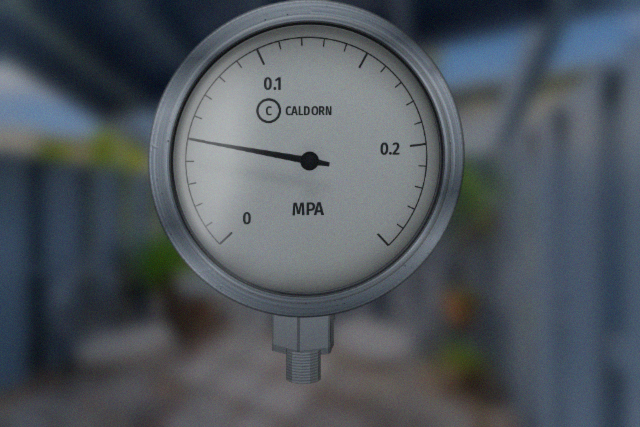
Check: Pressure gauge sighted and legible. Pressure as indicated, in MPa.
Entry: 0.05 MPa
